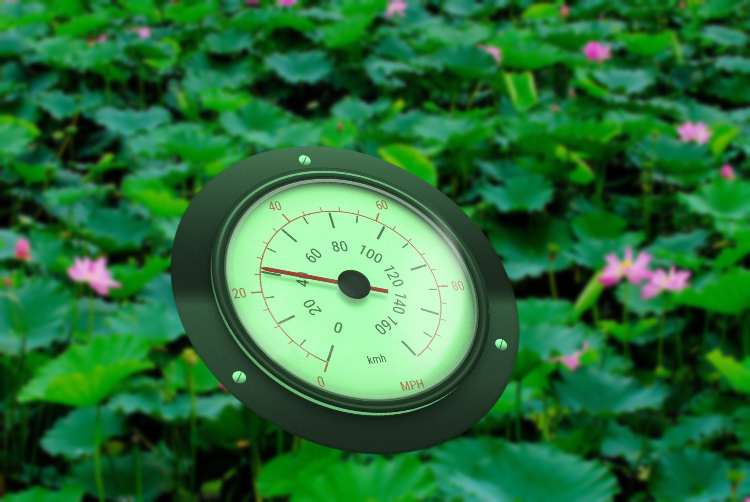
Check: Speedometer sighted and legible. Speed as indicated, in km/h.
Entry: 40 km/h
